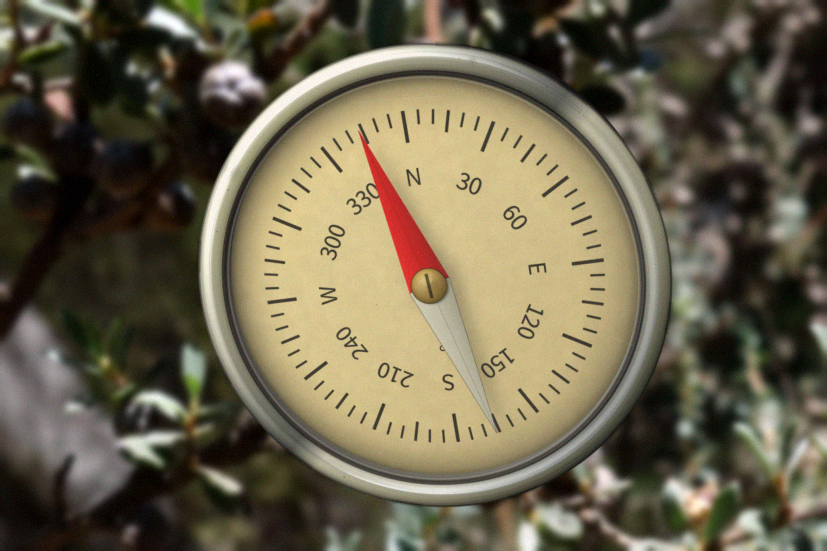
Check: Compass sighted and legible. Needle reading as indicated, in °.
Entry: 345 °
